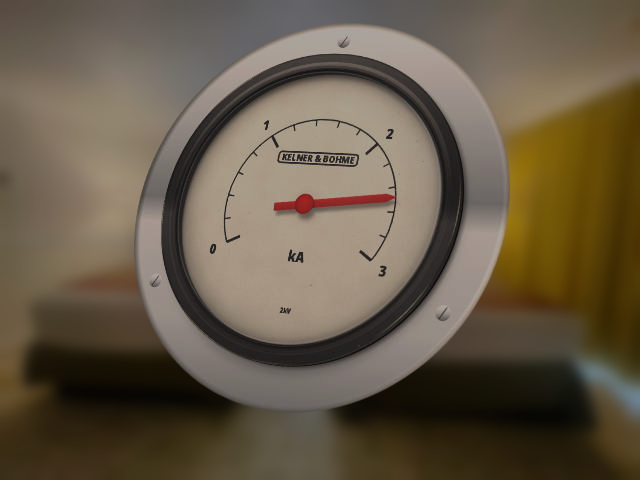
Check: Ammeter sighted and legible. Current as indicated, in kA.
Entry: 2.5 kA
